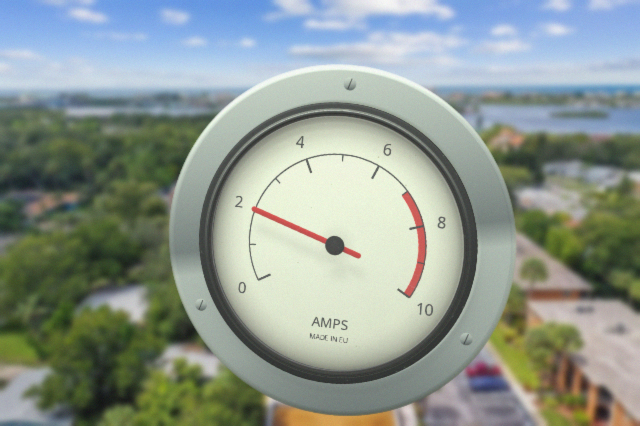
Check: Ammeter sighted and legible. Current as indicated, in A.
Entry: 2 A
